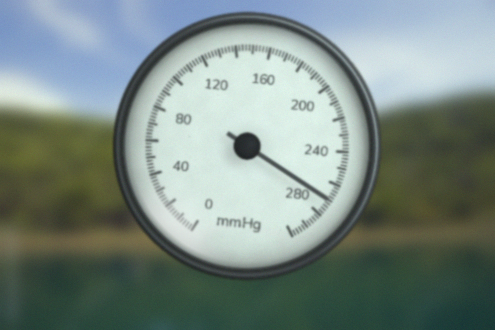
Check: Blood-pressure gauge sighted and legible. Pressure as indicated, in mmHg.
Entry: 270 mmHg
